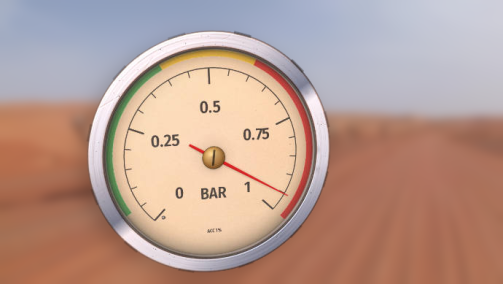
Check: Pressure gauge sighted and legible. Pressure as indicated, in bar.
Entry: 0.95 bar
